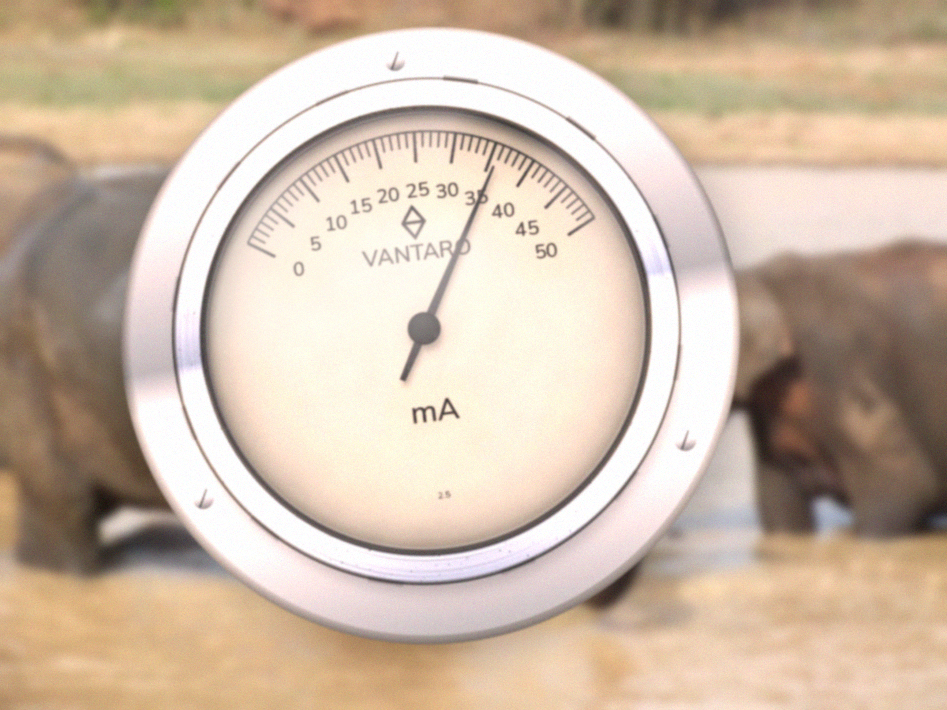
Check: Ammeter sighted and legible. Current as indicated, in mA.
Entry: 36 mA
